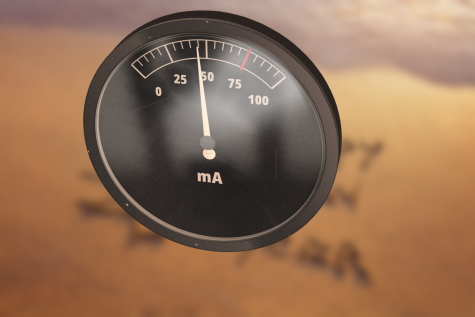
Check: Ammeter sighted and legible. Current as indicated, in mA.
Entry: 45 mA
